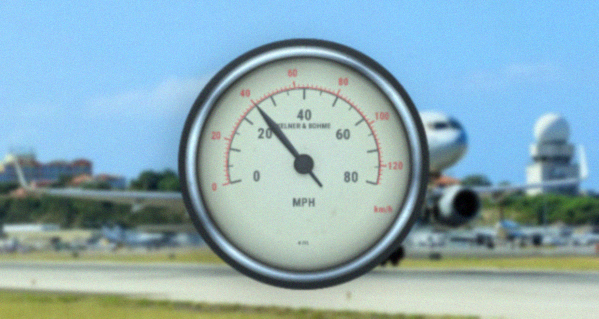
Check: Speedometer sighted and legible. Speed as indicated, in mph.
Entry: 25 mph
